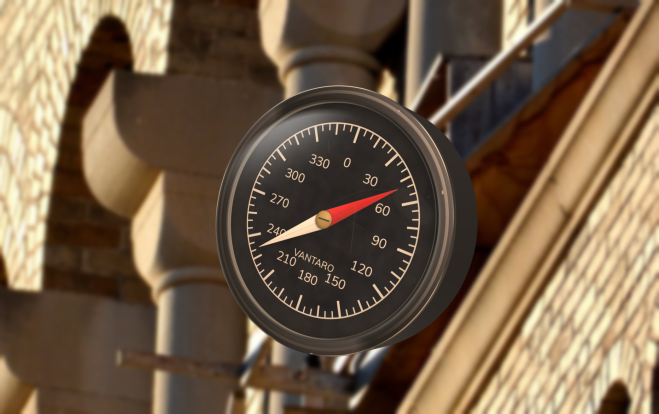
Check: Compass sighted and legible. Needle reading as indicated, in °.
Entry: 50 °
